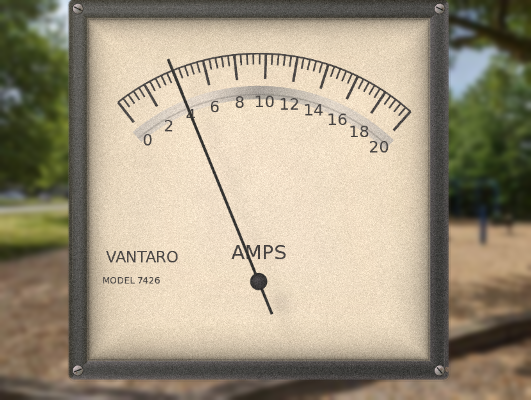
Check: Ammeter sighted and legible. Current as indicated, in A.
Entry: 4 A
